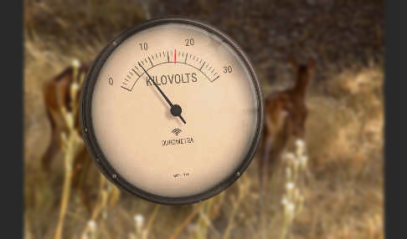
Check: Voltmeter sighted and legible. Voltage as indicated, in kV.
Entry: 7 kV
